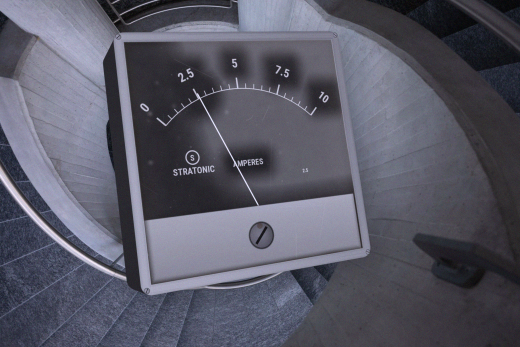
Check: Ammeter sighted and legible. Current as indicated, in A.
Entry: 2.5 A
